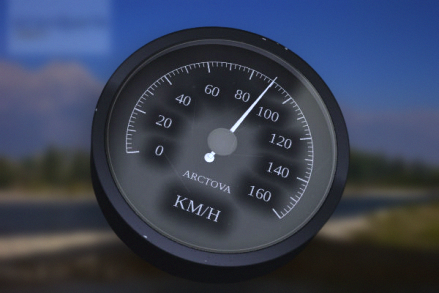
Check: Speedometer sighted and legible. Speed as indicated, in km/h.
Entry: 90 km/h
